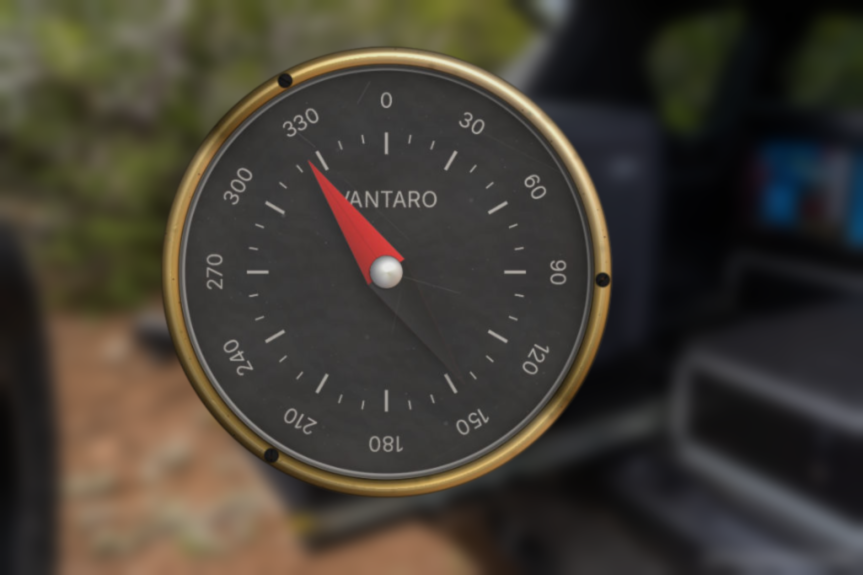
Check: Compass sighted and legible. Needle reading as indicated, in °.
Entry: 325 °
